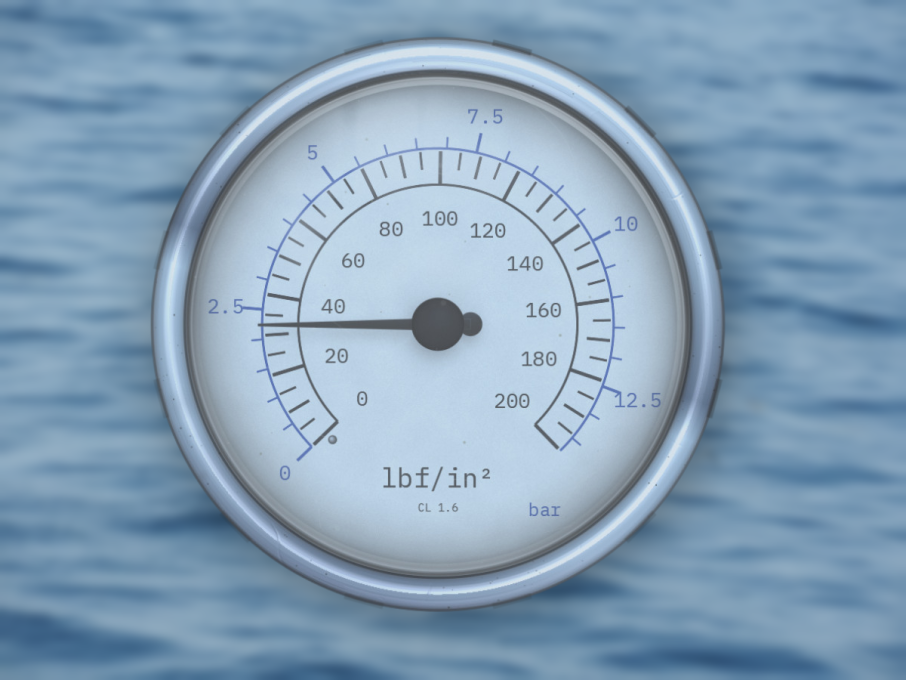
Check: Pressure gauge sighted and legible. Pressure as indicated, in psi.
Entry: 32.5 psi
